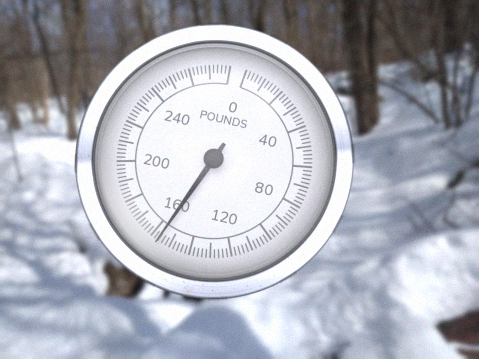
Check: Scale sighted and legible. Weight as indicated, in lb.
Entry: 156 lb
